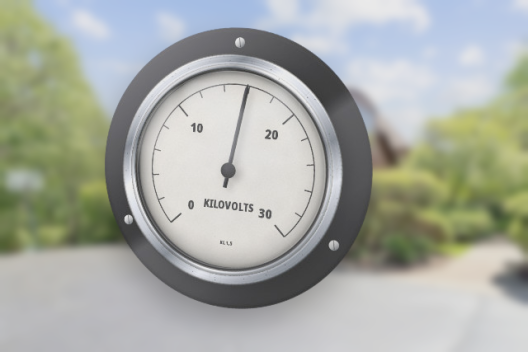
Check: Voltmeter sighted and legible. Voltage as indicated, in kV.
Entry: 16 kV
